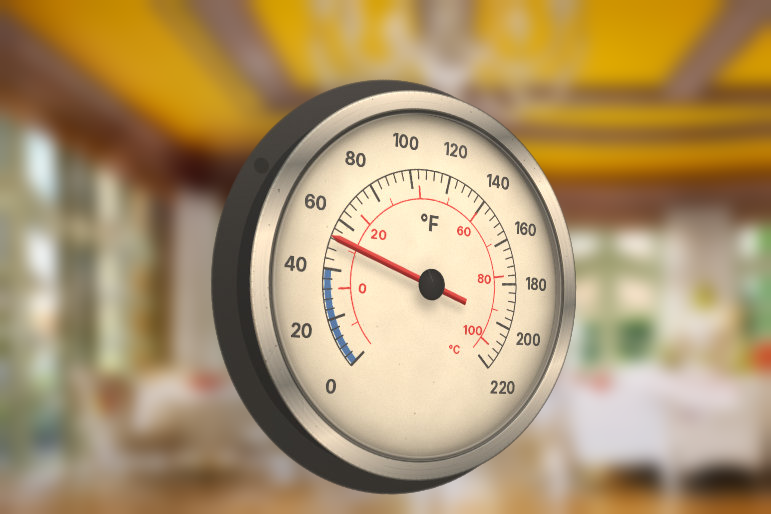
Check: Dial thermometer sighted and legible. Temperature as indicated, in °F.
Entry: 52 °F
